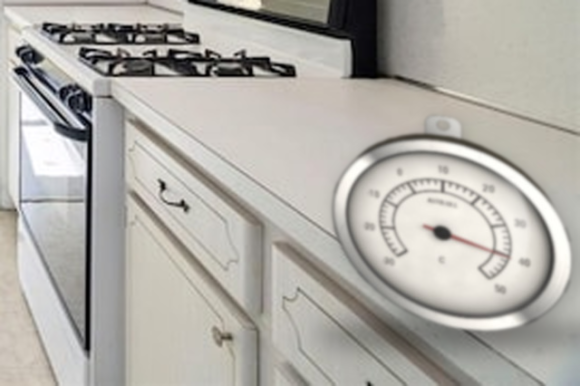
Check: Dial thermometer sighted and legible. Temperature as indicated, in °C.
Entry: 40 °C
